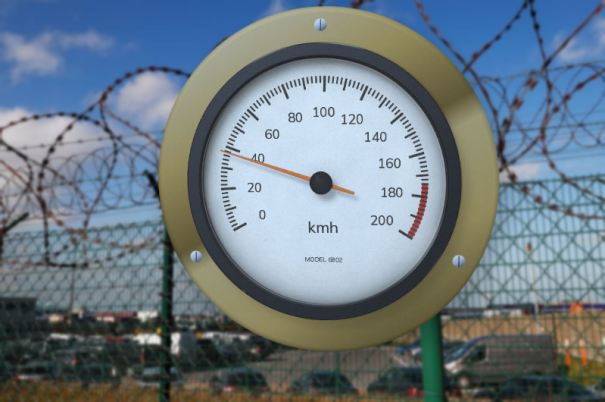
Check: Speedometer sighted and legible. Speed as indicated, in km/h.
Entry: 38 km/h
